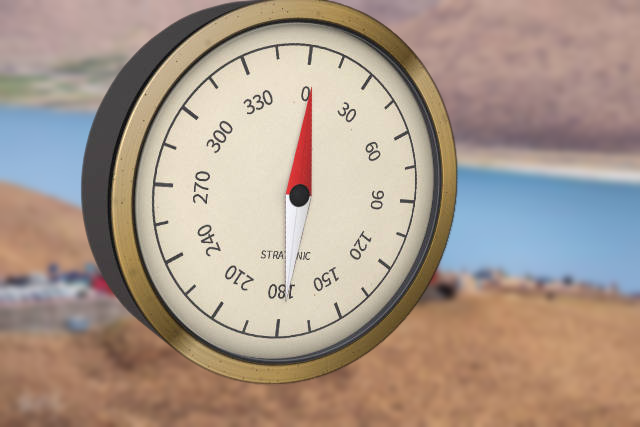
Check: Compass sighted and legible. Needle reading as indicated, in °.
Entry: 0 °
